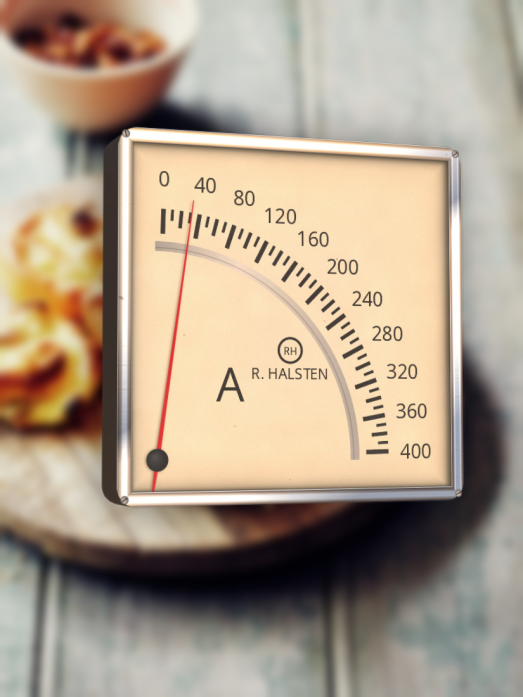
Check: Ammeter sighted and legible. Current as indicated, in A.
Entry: 30 A
